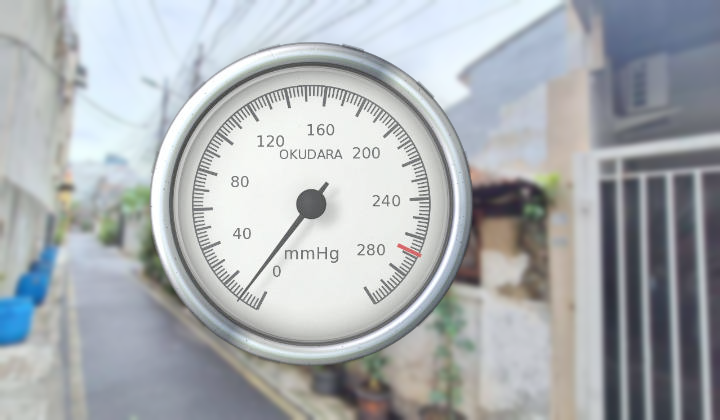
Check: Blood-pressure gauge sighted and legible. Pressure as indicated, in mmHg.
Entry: 10 mmHg
